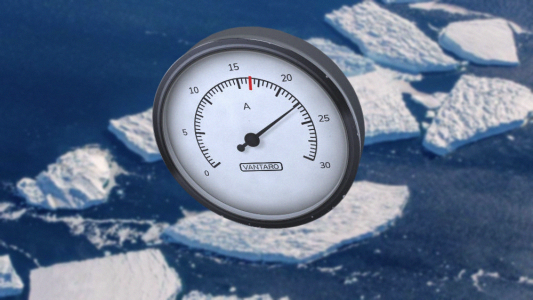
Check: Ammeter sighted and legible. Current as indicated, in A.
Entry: 22.5 A
